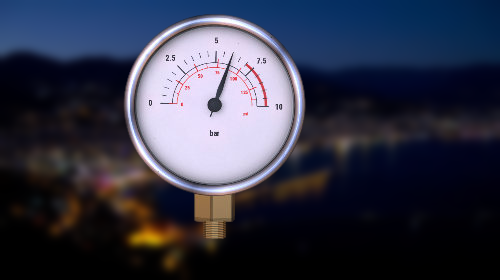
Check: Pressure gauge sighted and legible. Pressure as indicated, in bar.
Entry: 6 bar
